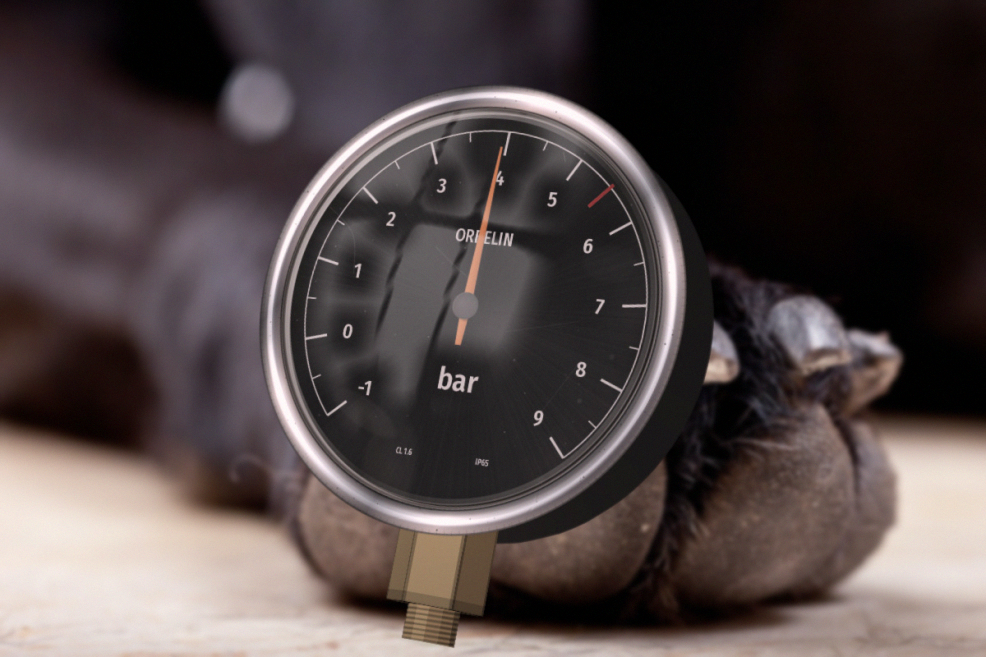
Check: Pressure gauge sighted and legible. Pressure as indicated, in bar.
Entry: 4 bar
